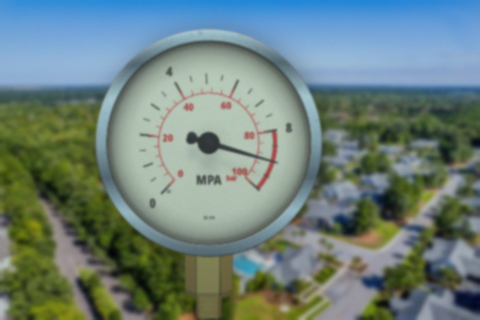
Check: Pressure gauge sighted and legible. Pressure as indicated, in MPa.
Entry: 9 MPa
